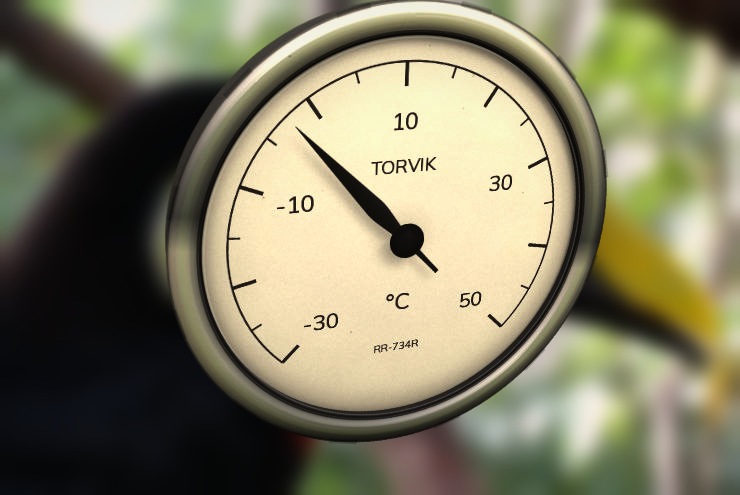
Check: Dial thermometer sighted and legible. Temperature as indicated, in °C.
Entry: -2.5 °C
